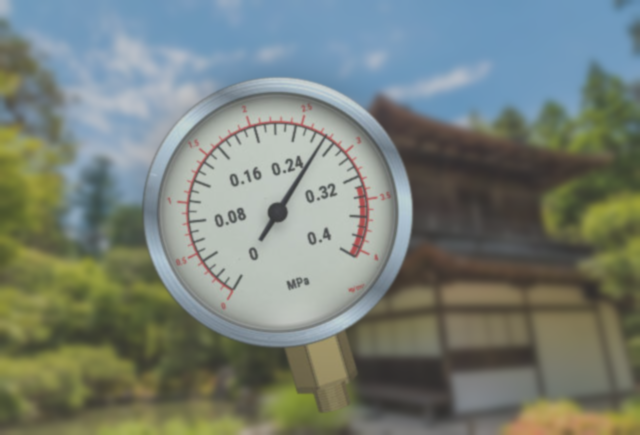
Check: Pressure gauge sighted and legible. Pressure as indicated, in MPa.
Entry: 0.27 MPa
